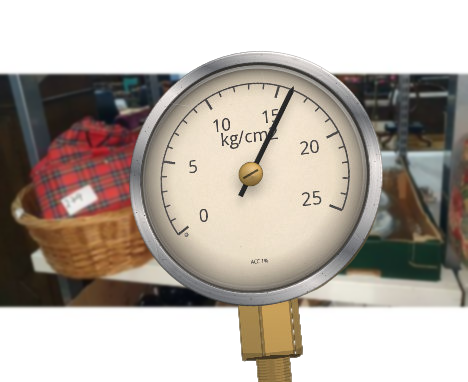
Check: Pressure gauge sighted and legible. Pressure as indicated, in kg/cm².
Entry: 16 kg/cm²
